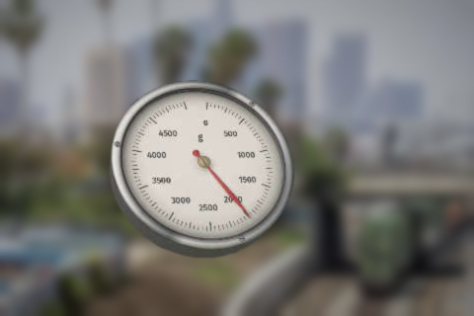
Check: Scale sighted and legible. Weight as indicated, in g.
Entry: 2000 g
